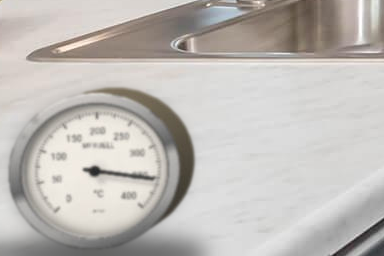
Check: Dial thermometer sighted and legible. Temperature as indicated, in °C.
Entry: 350 °C
